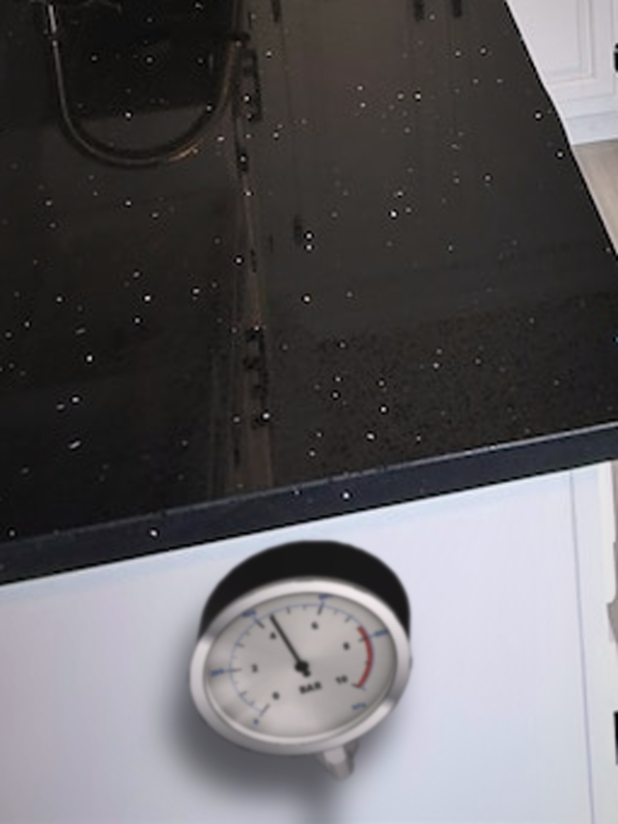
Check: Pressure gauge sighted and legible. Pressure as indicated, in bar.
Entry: 4.5 bar
